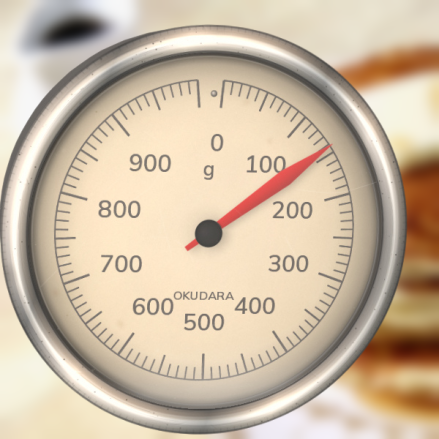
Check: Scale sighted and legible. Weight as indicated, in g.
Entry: 140 g
